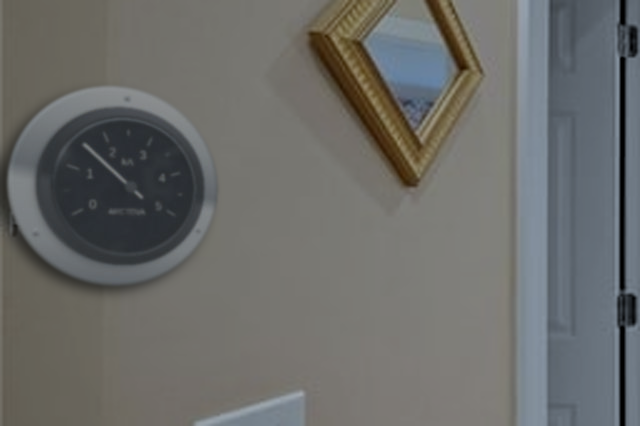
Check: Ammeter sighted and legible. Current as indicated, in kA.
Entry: 1.5 kA
